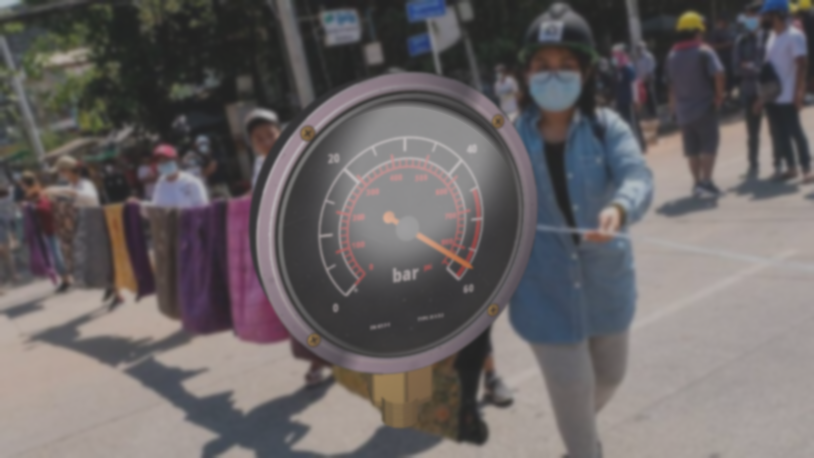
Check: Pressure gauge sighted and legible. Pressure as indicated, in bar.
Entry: 57.5 bar
